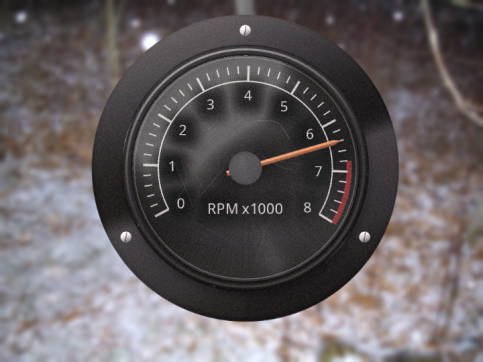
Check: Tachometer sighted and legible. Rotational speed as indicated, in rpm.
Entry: 6400 rpm
